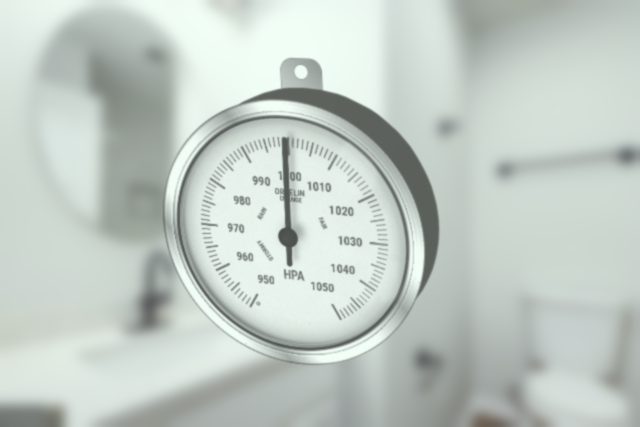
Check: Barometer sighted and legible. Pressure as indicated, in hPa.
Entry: 1000 hPa
